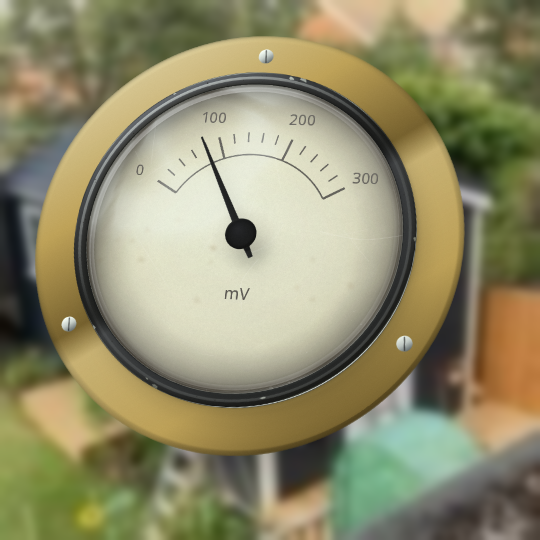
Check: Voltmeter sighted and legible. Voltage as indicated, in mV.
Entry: 80 mV
